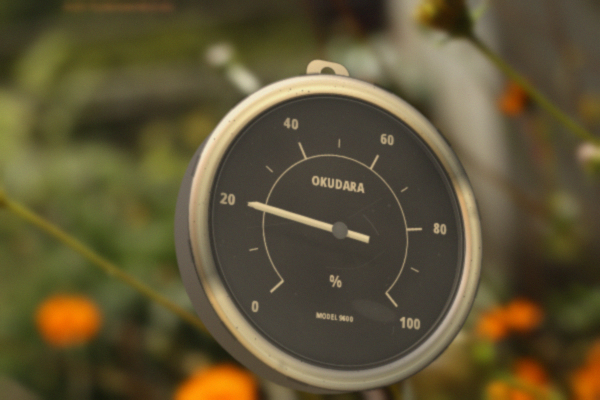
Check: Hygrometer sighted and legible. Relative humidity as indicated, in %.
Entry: 20 %
